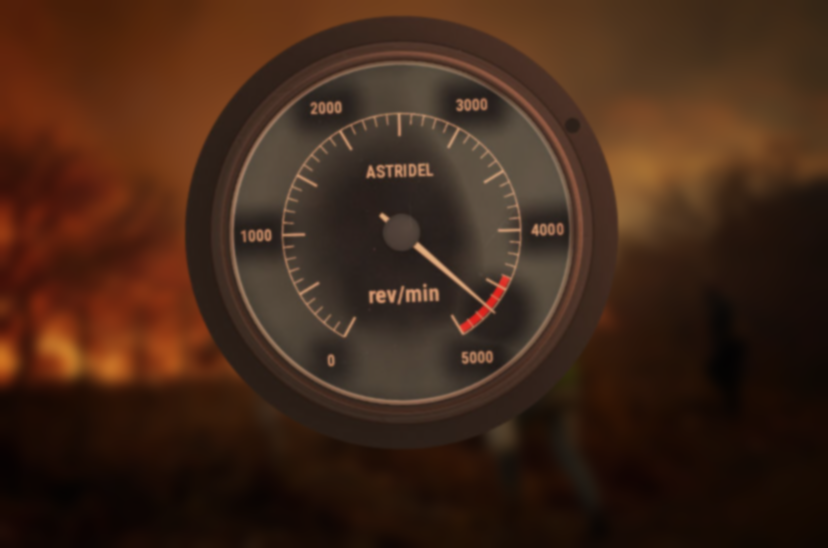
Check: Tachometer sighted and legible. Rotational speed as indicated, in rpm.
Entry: 4700 rpm
